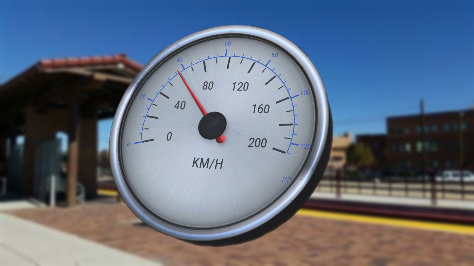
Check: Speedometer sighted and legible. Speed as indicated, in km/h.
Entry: 60 km/h
